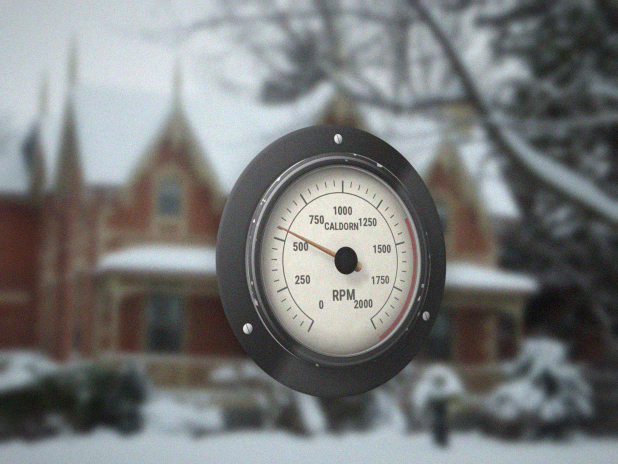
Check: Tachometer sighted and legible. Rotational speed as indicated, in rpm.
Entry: 550 rpm
